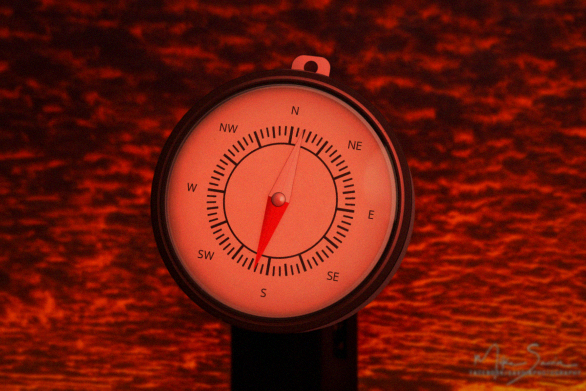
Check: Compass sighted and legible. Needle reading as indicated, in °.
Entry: 190 °
